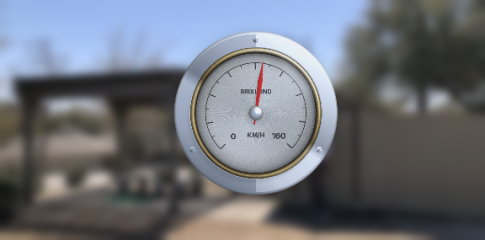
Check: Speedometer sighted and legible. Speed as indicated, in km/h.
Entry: 85 km/h
